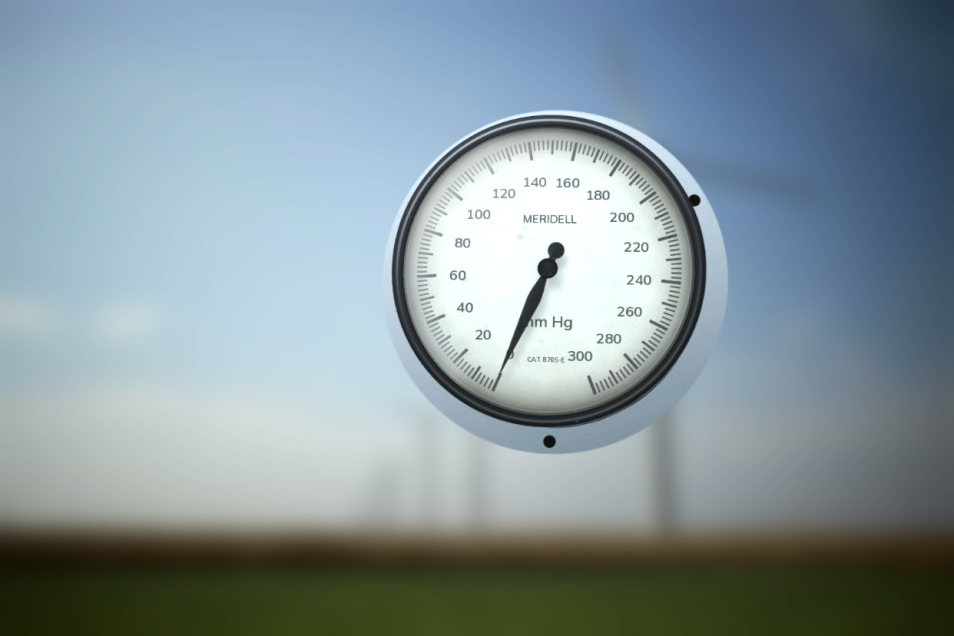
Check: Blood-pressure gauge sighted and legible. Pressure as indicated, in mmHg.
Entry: 0 mmHg
